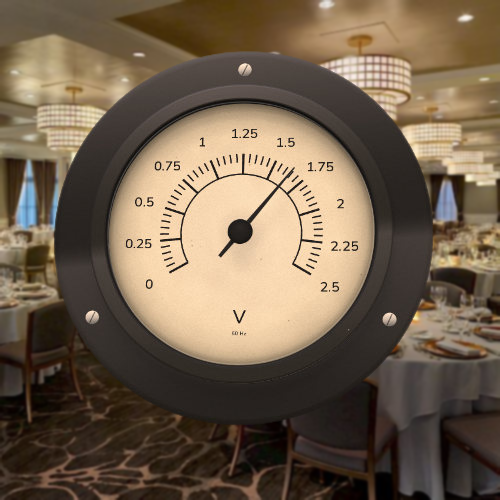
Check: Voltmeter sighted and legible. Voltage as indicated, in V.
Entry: 1.65 V
